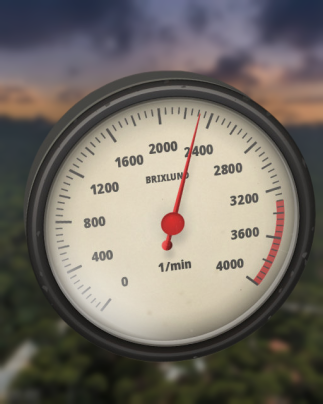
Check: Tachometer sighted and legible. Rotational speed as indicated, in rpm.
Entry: 2300 rpm
